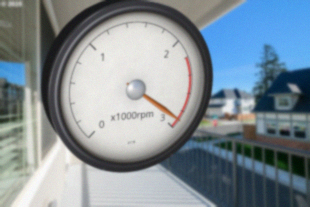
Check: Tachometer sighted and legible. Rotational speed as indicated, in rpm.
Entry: 2900 rpm
